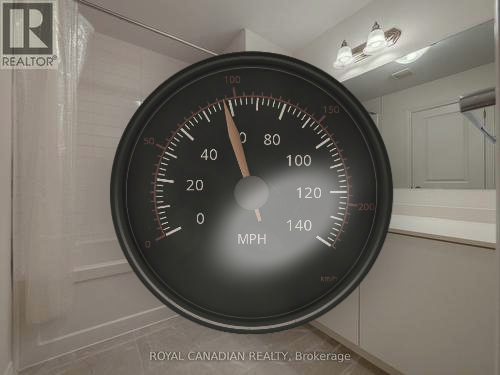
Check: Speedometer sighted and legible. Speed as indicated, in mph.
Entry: 58 mph
